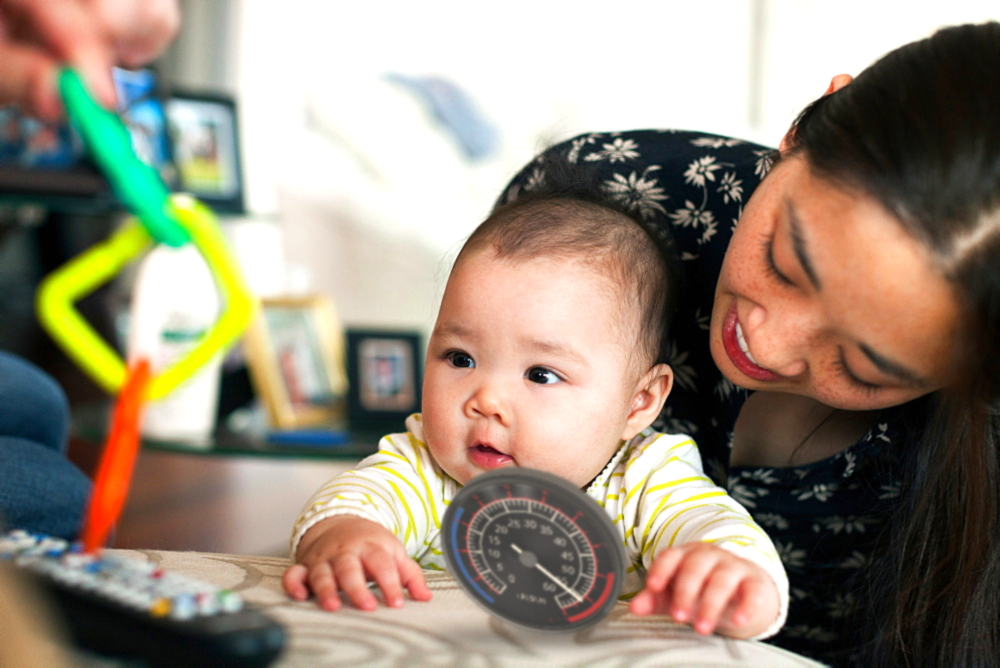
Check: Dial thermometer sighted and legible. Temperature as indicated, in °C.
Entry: 55 °C
